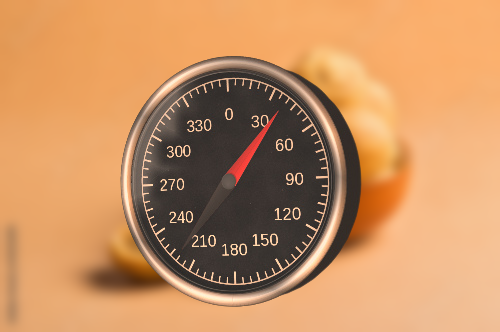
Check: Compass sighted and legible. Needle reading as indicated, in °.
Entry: 40 °
